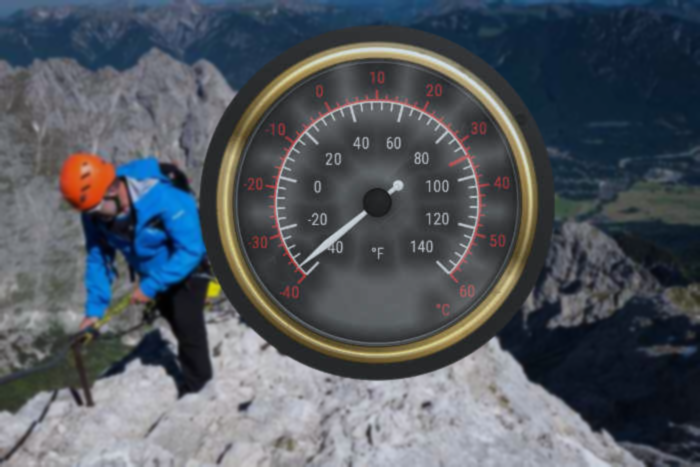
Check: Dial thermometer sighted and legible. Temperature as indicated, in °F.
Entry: -36 °F
